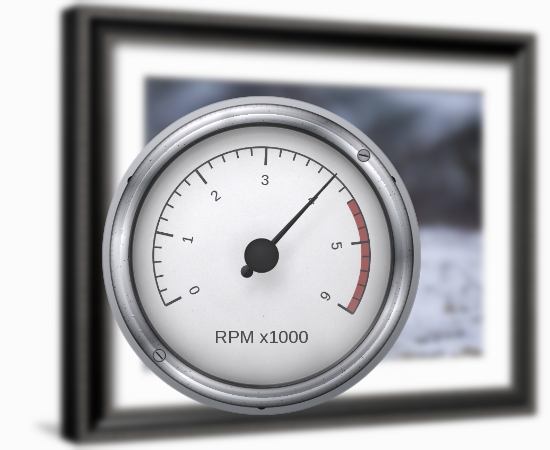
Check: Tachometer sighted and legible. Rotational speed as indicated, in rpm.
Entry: 4000 rpm
